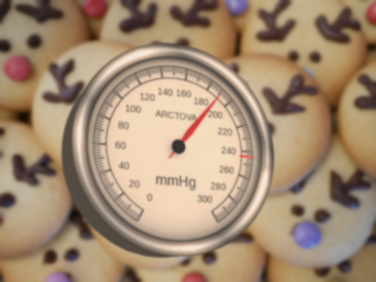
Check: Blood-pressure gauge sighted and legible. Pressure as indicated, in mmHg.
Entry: 190 mmHg
